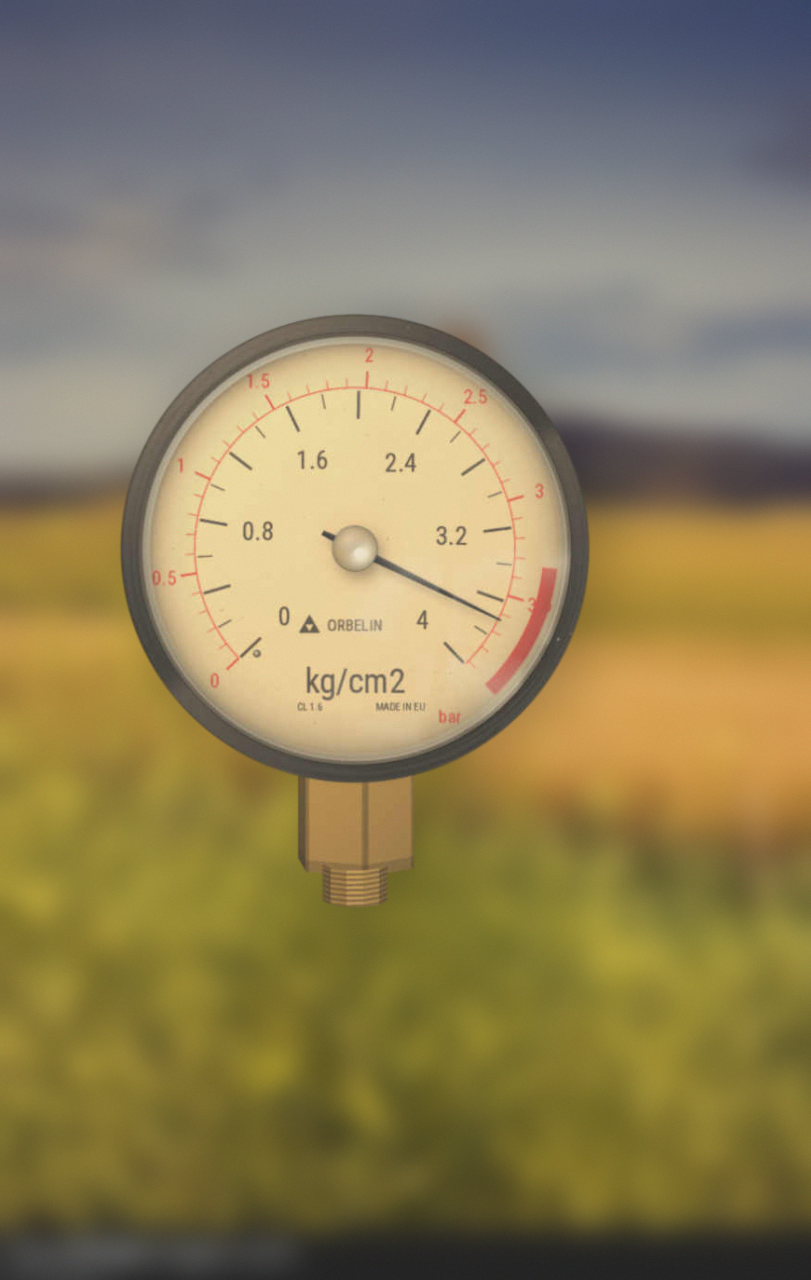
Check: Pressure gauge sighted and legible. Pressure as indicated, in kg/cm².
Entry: 3.7 kg/cm²
